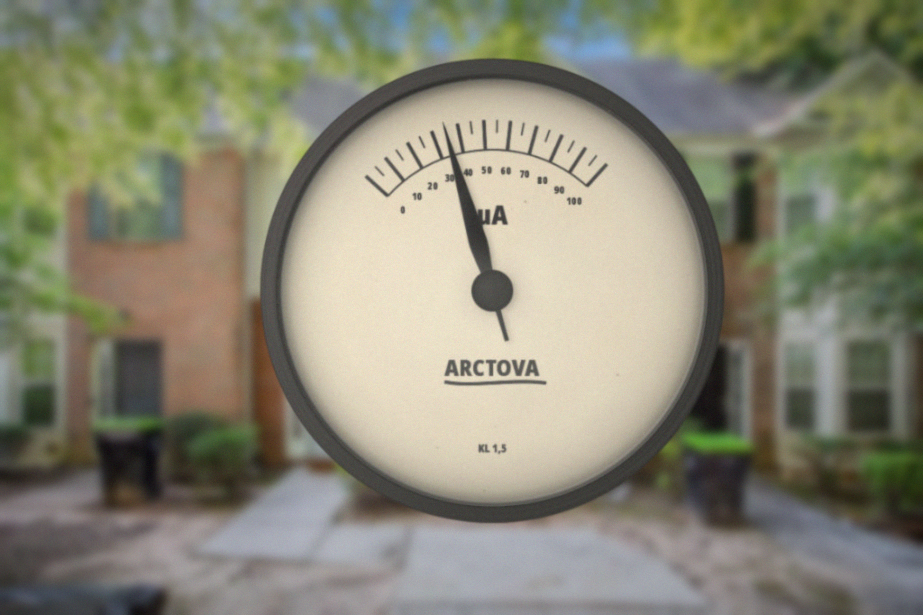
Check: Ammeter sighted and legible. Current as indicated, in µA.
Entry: 35 µA
